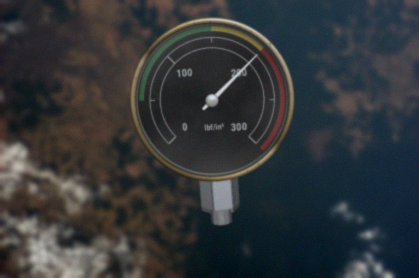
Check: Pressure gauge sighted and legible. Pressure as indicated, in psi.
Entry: 200 psi
